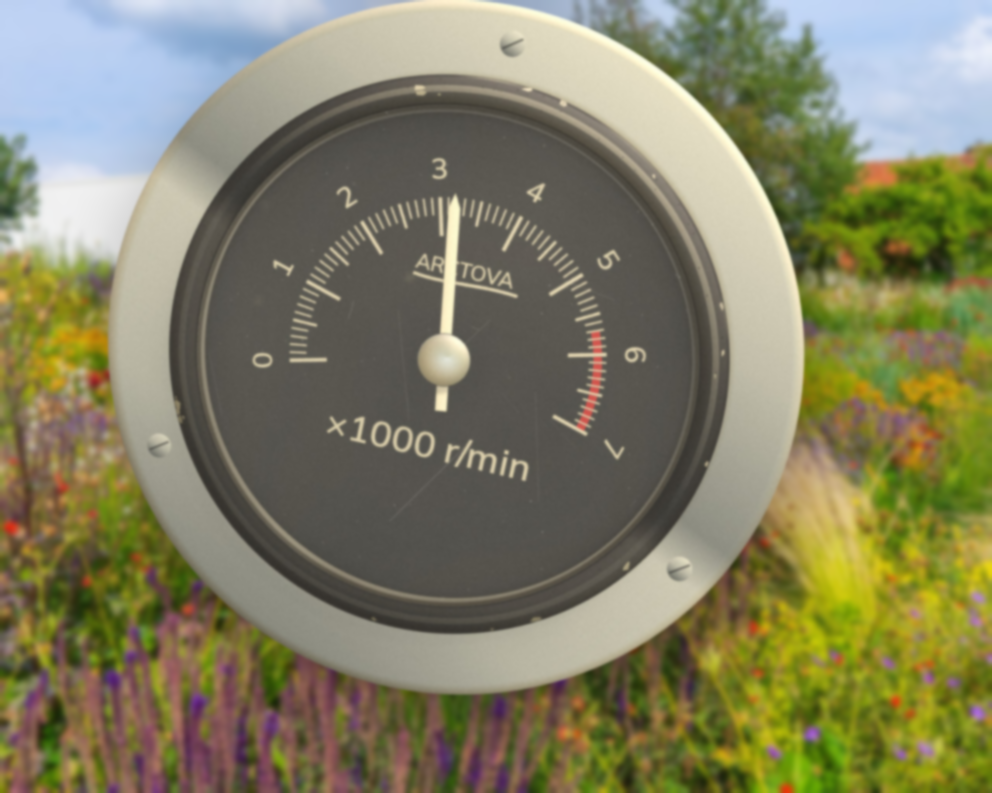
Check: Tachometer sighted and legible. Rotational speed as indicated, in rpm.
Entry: 3200 rpm
